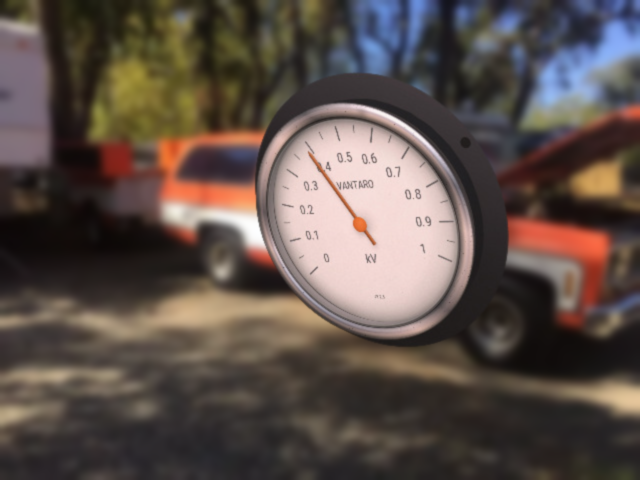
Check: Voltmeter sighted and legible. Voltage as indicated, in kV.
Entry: 0.4 kV
